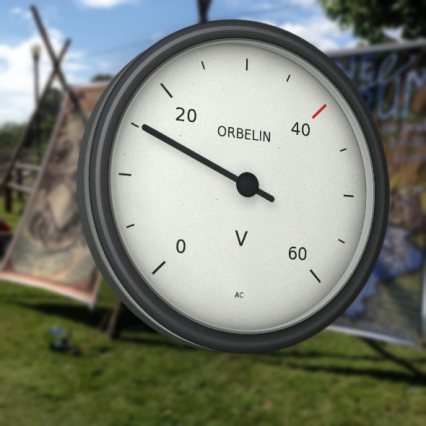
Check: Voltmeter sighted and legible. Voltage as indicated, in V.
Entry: 15 V
